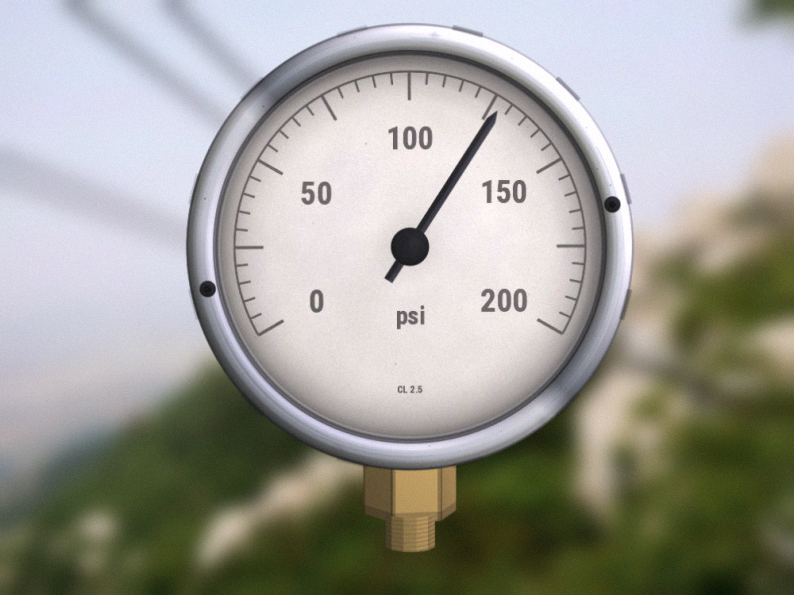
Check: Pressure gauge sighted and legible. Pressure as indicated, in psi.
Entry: 127.5 psi
